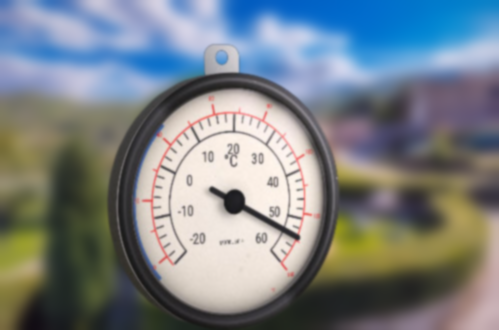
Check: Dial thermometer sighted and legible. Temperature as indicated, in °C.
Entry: 54 °C
